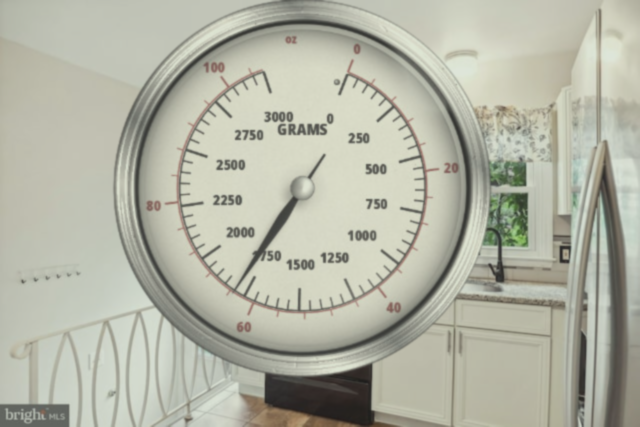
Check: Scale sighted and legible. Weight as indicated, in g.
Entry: 1800 g
